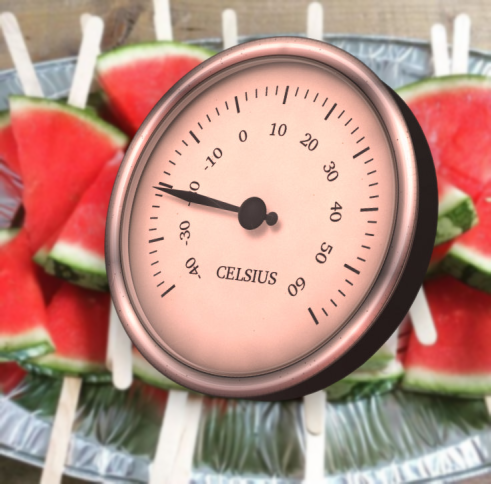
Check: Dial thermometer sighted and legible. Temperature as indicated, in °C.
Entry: -21 °C
